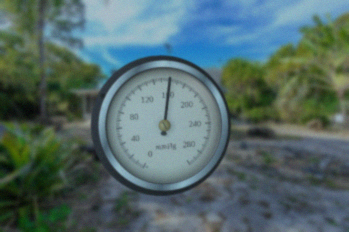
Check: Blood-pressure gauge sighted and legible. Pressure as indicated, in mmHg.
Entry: 160 mmHg
